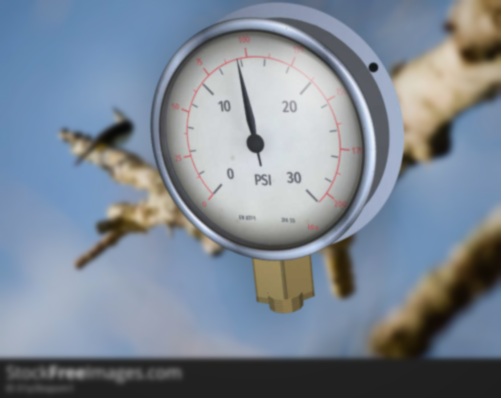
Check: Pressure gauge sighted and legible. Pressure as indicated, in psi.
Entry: 14 psi
